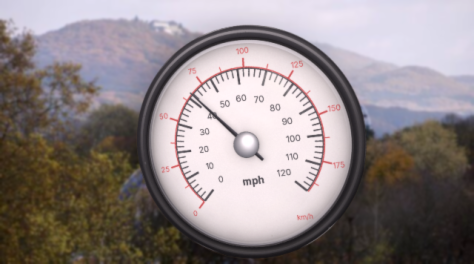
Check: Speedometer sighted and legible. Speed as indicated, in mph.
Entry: 42 mph
